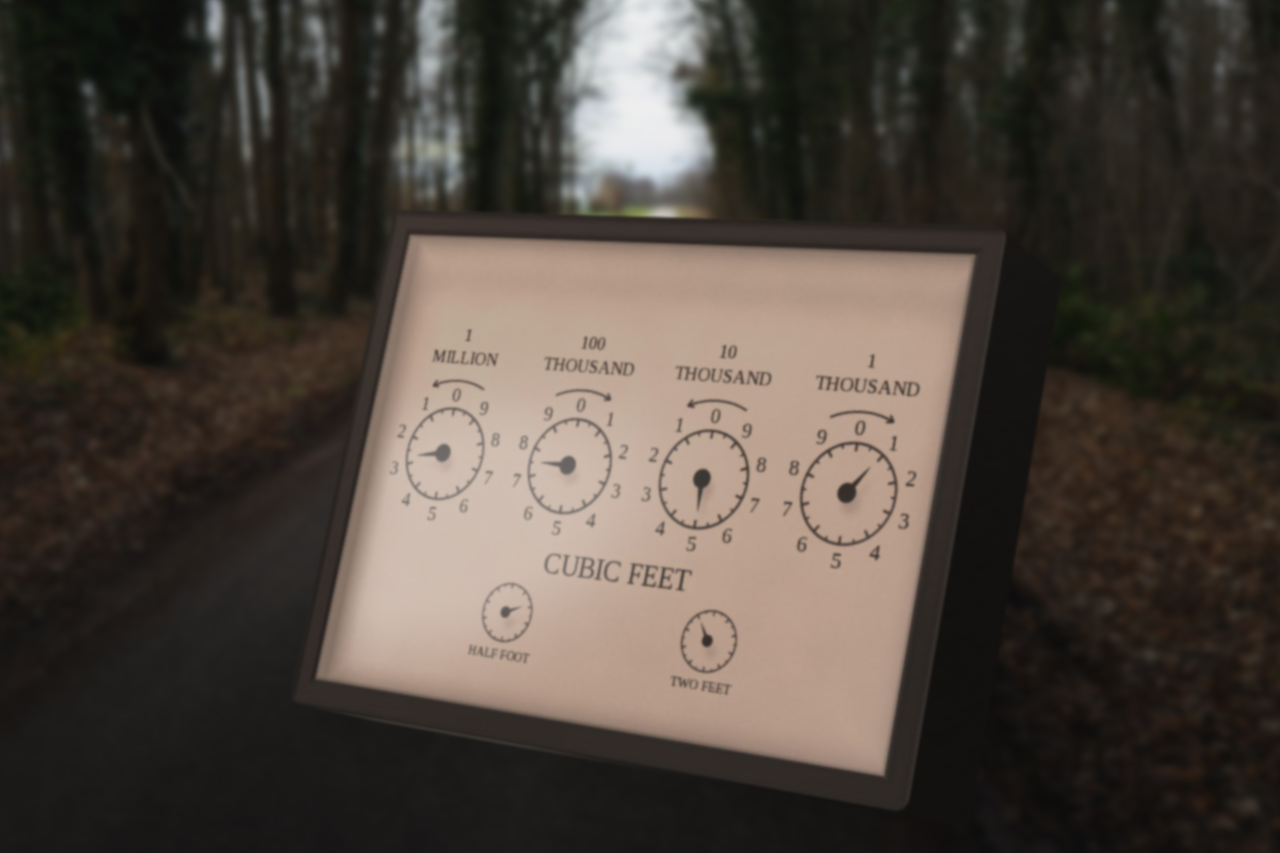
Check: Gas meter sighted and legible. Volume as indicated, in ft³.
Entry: 275100 ft³
